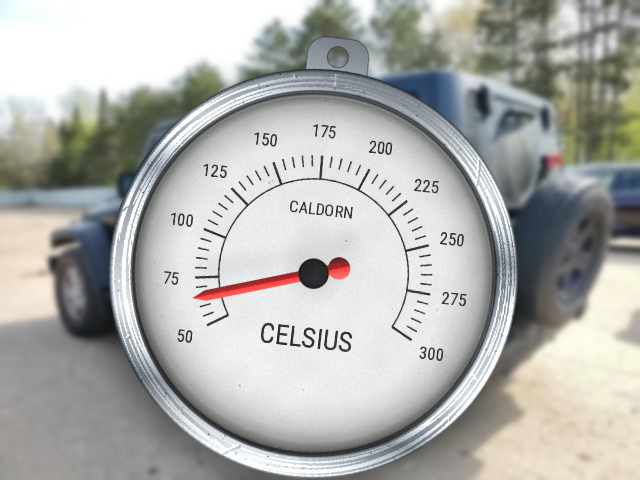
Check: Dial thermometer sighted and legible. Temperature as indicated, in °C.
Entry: 65 °C
